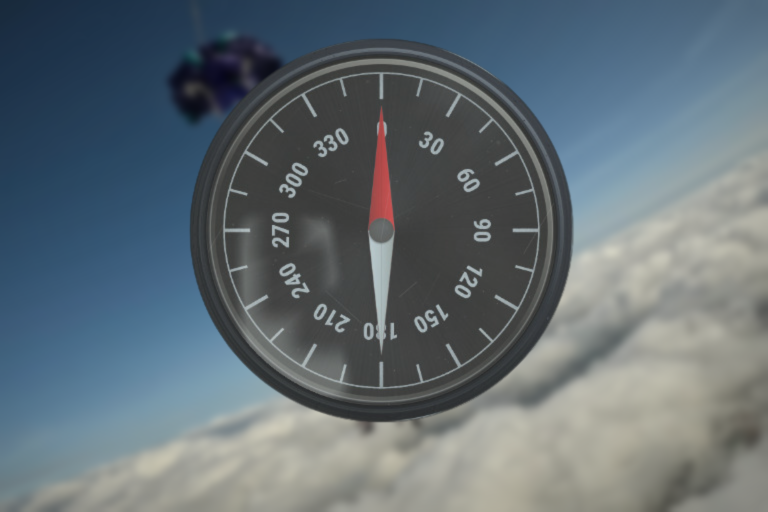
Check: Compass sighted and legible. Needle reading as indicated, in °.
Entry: 0 °
